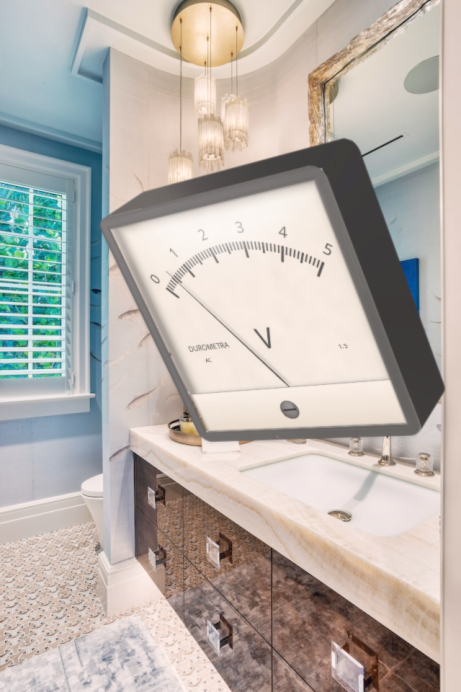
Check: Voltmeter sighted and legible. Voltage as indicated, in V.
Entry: 0.5 V
